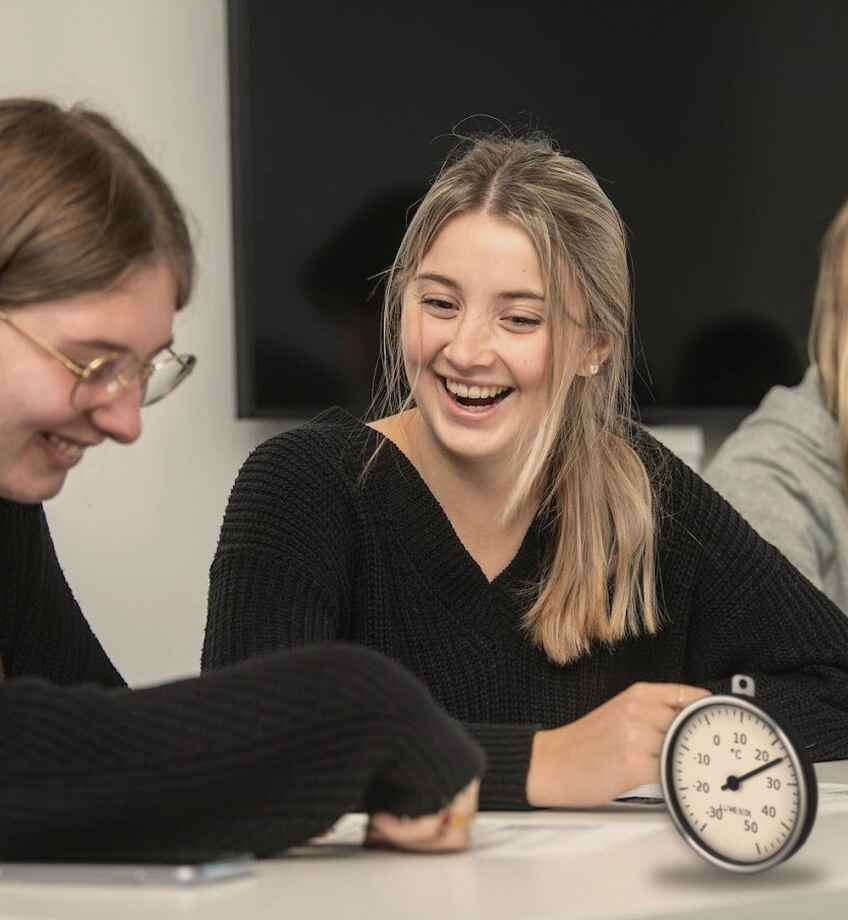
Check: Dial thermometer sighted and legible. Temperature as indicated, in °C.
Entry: 24 °C
